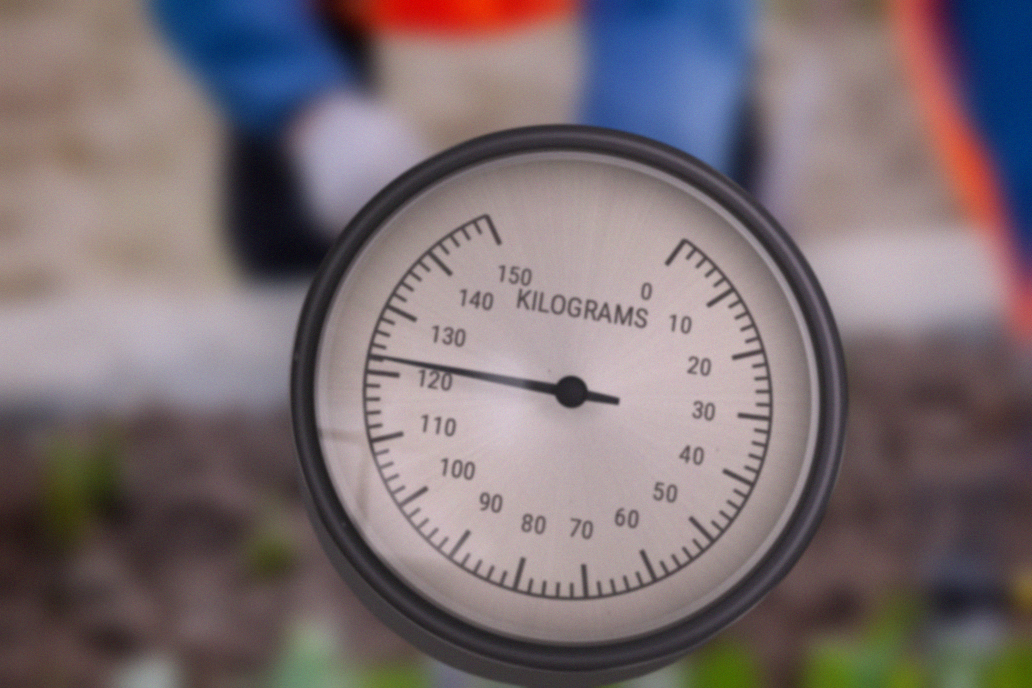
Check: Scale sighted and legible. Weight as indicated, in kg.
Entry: 122 kg
